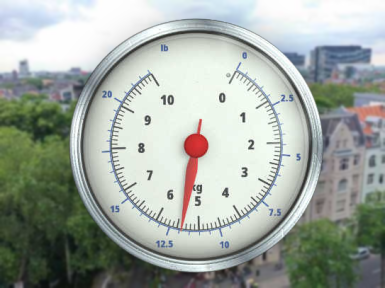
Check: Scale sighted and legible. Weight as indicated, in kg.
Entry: 5.4 kg
